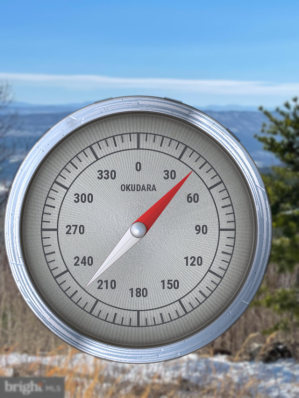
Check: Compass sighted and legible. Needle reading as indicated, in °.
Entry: 42.5 °
